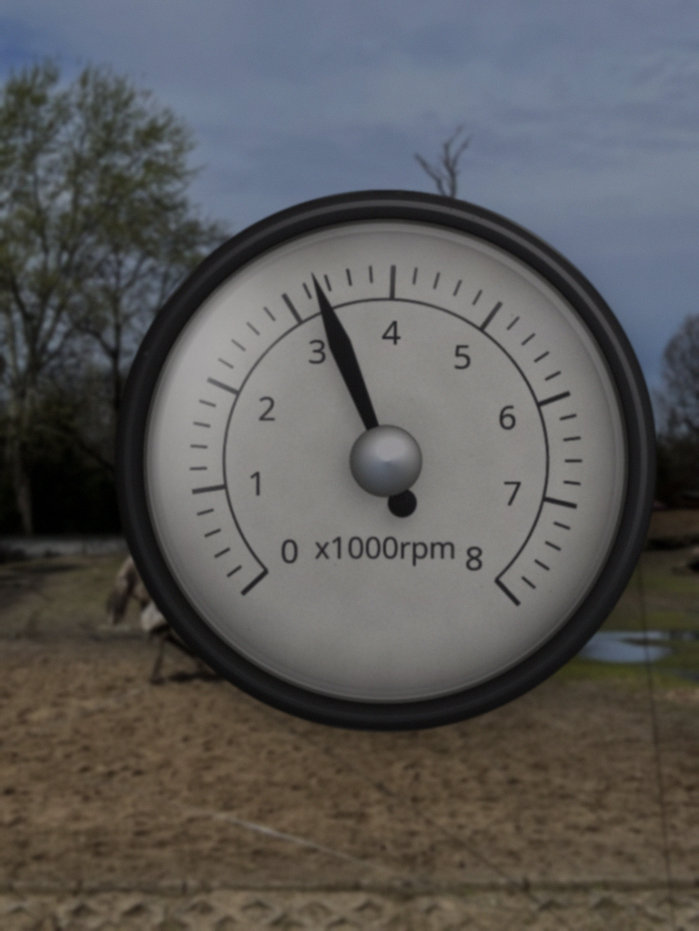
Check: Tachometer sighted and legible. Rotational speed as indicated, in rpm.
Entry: 3300 rpm
